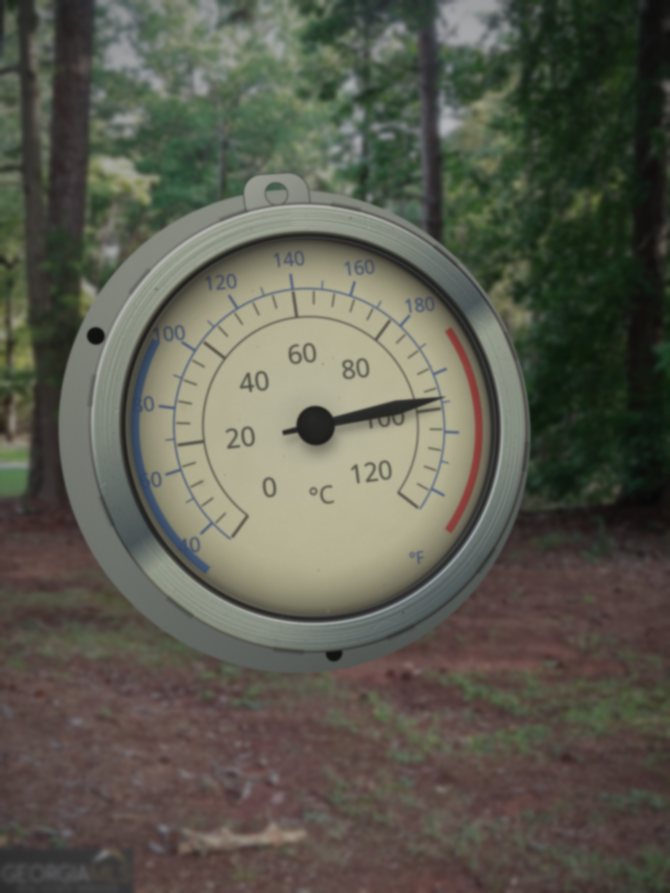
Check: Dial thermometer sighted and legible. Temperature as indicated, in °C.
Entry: 98 °C
